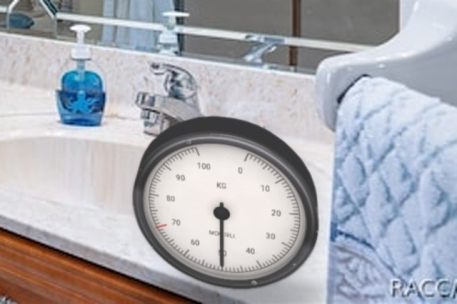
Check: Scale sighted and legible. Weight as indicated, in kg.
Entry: 50 kg
